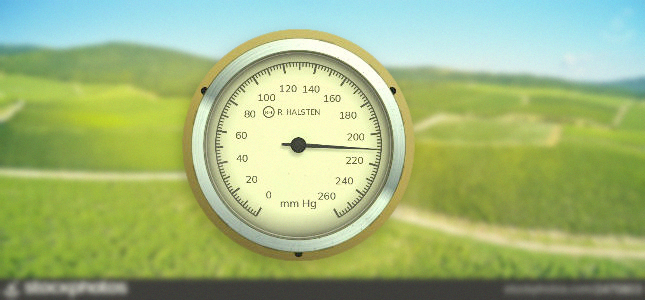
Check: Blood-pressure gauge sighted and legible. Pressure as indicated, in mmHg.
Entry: 210 mmHg
